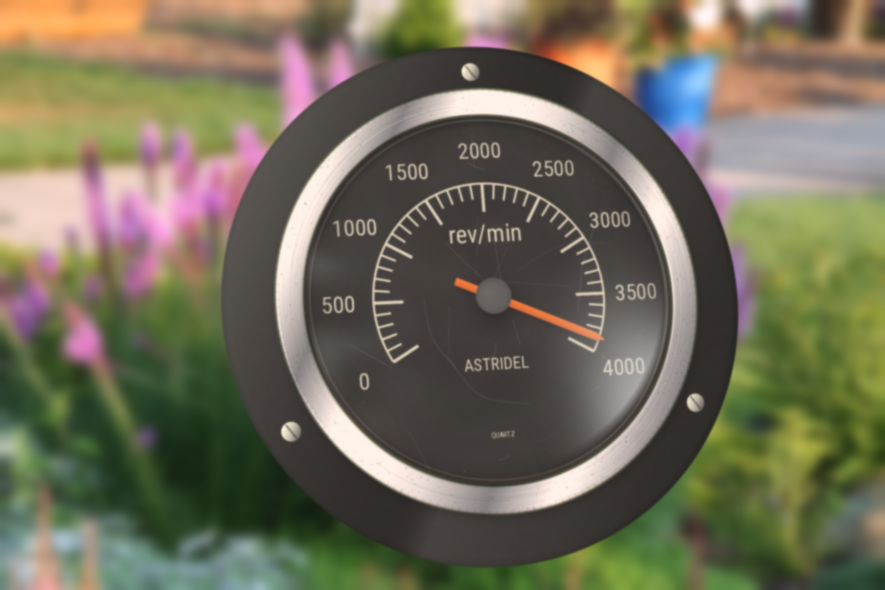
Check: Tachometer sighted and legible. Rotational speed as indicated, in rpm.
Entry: 3900 rpm
